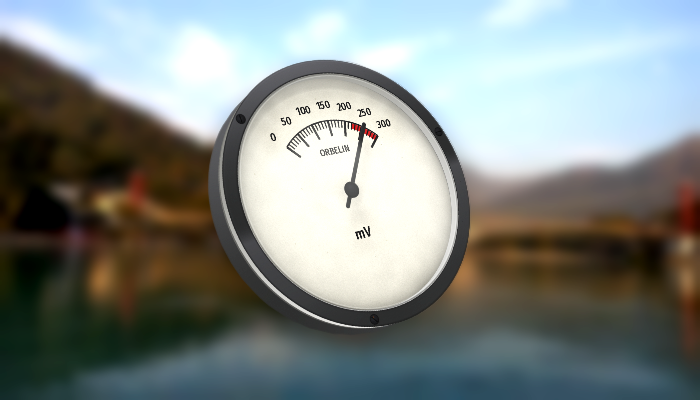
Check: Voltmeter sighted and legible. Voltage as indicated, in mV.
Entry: 250 mV
